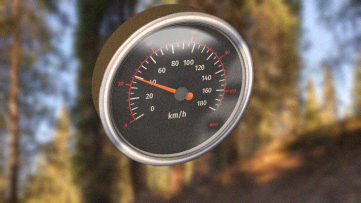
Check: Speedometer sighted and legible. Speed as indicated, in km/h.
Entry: 40 km/h
